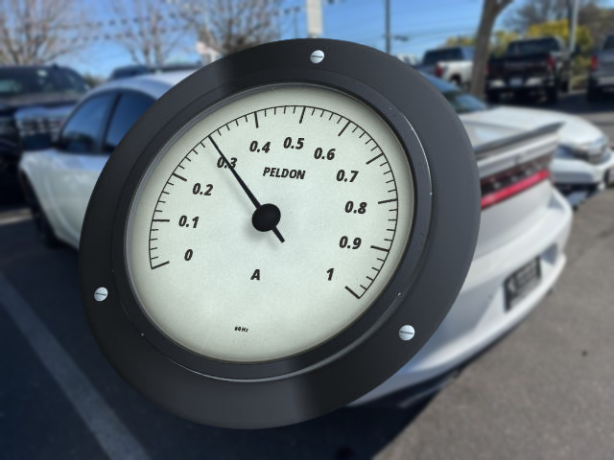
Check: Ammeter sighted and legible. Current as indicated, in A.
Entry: 0.3 A
